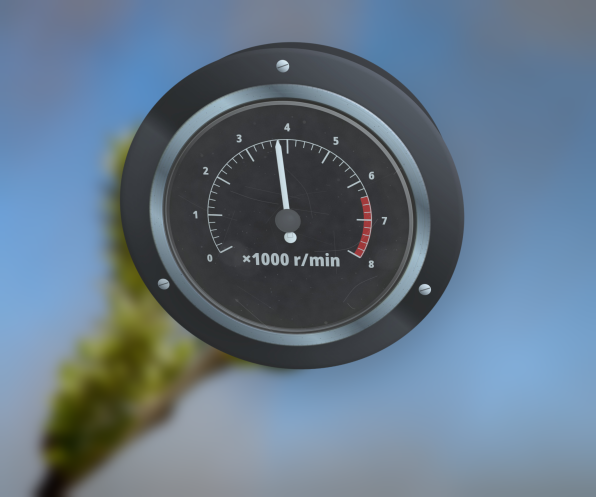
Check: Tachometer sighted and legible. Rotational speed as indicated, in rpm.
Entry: 3800 rpm
